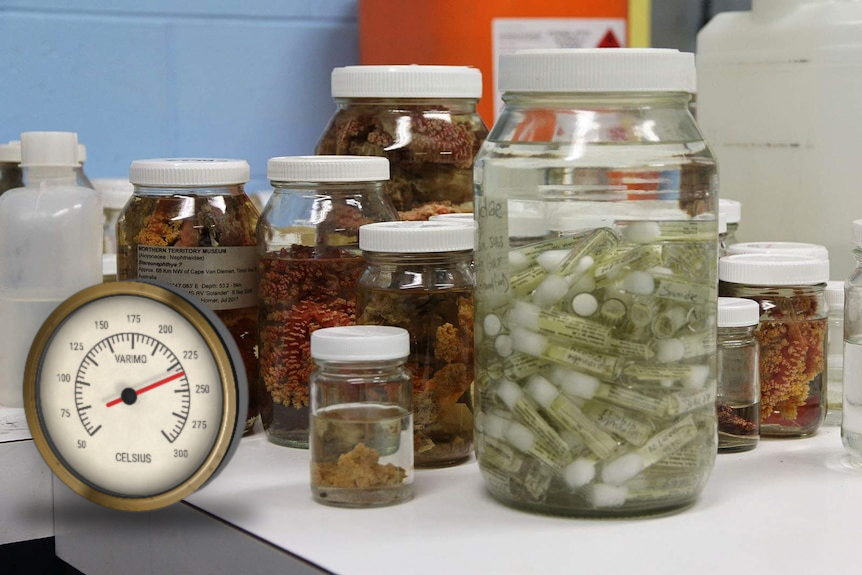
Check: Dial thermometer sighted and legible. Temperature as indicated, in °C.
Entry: 235 °C
